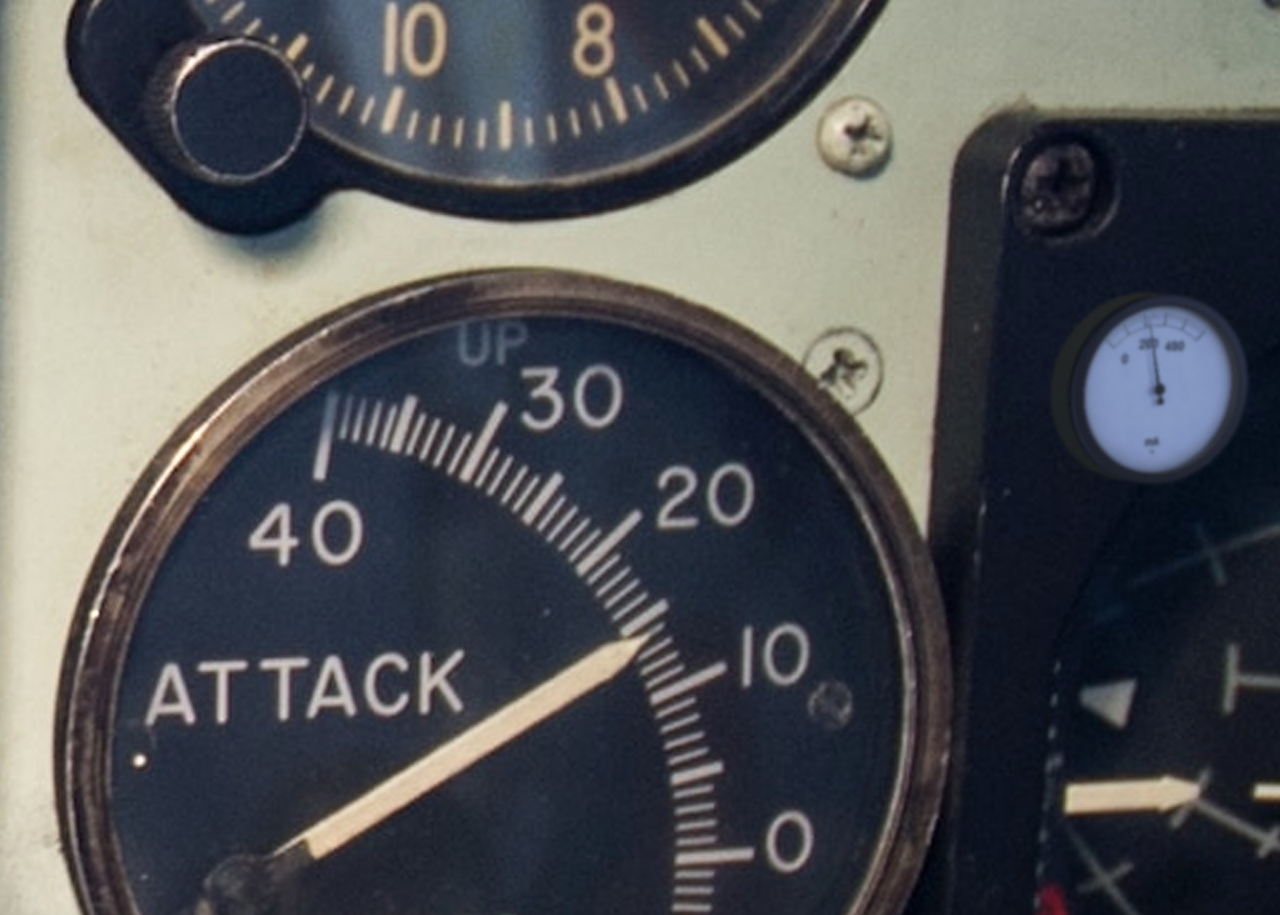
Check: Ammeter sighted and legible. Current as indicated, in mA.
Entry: 200 mA
